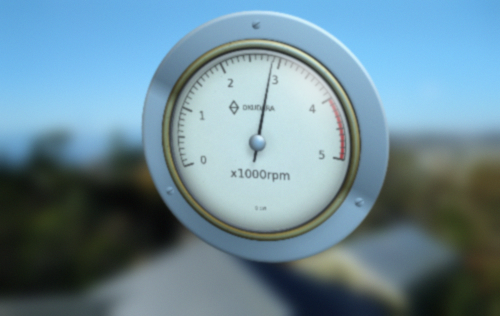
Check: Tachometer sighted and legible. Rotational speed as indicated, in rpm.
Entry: 2900 rpm
